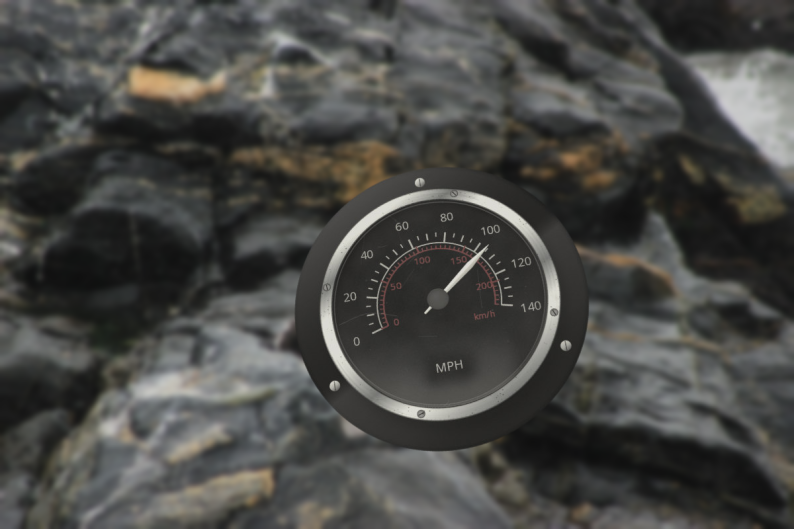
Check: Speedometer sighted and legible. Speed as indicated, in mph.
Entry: 105 mph
